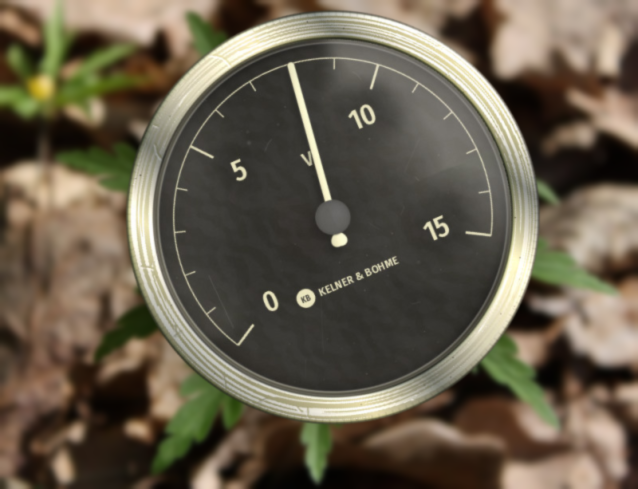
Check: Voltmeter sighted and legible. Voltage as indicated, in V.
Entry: 8 V
